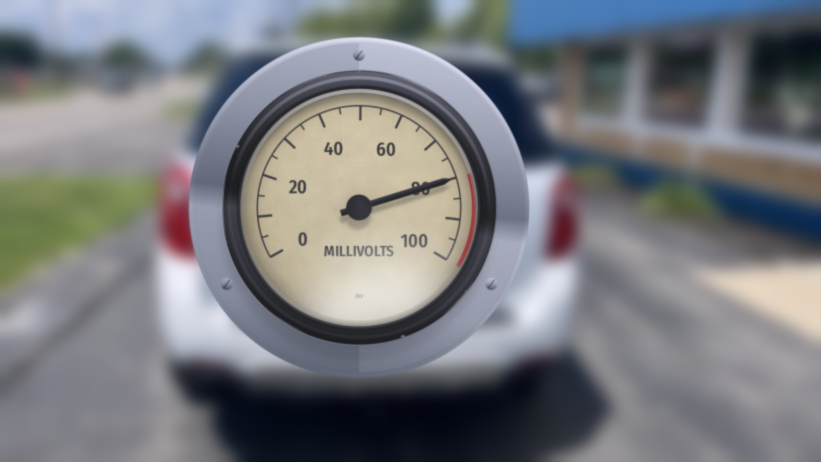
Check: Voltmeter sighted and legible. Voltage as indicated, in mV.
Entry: 80 mV
